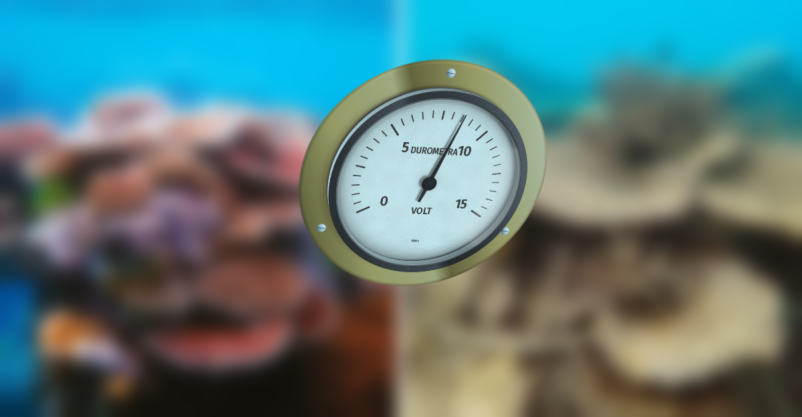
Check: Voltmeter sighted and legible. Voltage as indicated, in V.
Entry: 8.5 V
